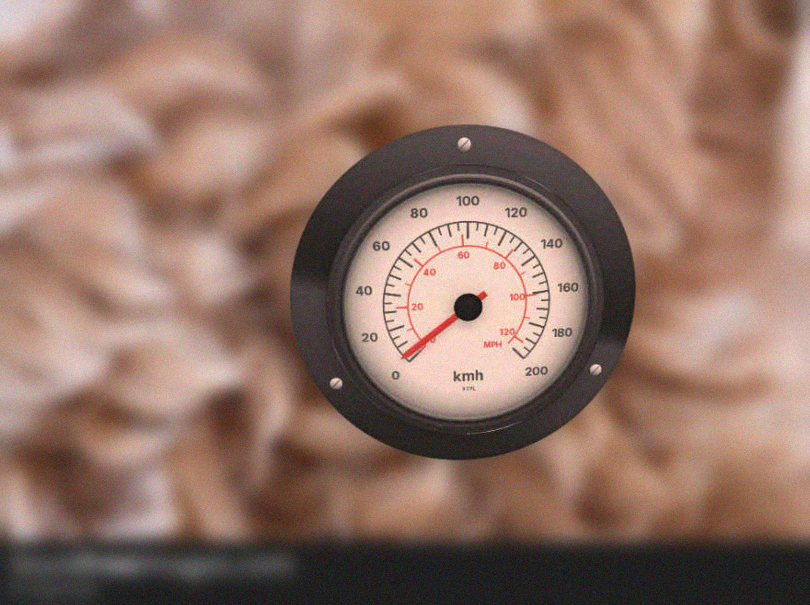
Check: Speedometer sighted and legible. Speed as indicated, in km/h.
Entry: 5 km/h
